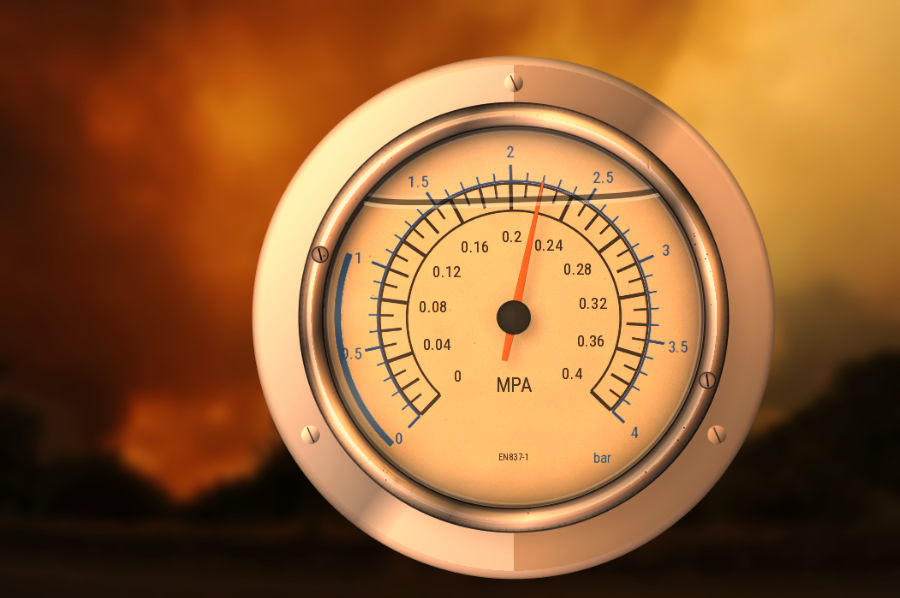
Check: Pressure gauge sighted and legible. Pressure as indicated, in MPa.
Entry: 0.22 MPa
